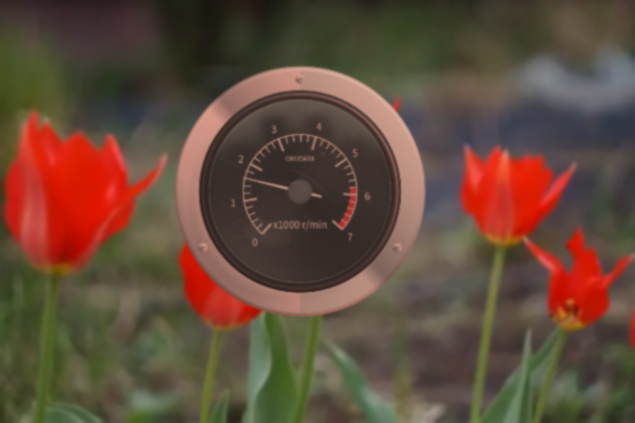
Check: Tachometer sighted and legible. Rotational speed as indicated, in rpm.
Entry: 1600 rpm
